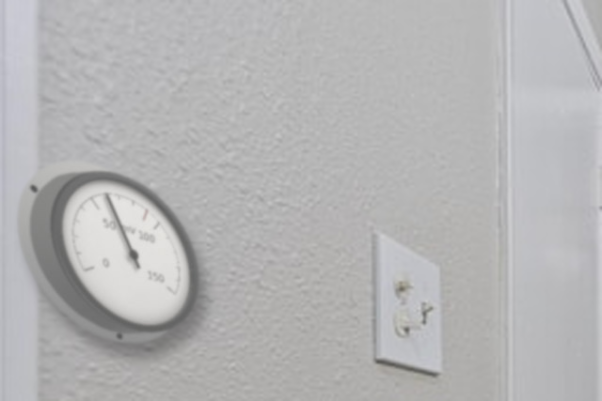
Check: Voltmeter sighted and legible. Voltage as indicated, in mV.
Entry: 60 mV
